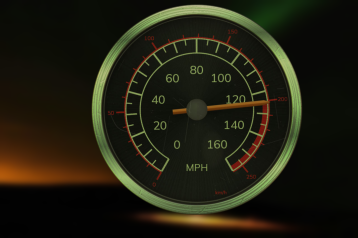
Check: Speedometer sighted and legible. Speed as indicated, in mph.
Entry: 125 mph
